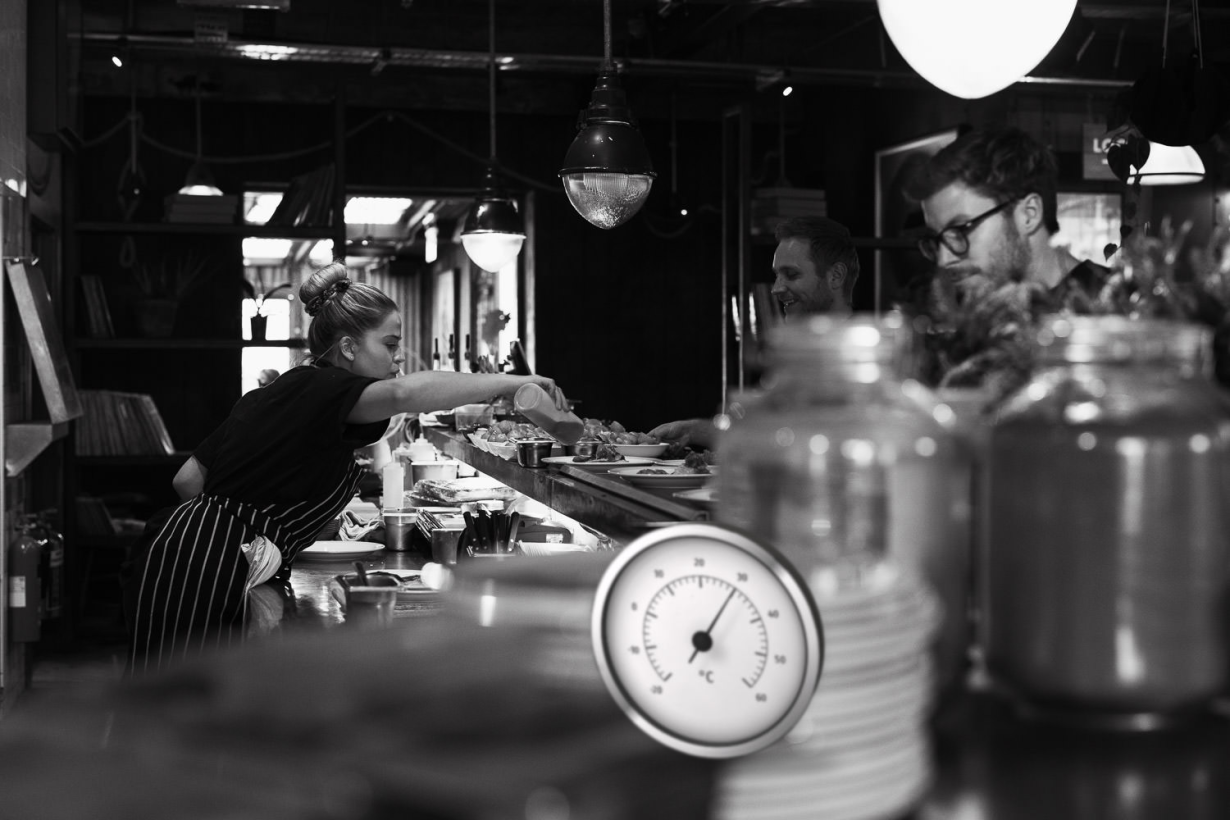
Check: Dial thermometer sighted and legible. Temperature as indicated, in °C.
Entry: 30 °C
